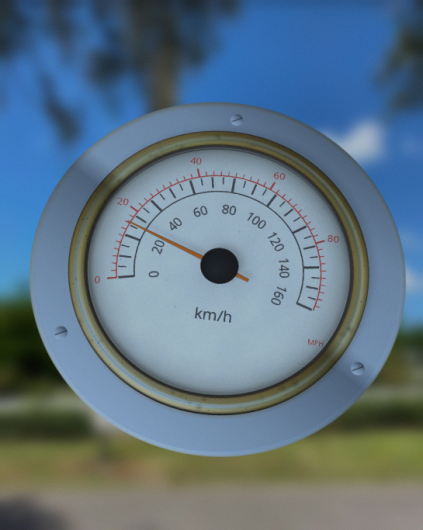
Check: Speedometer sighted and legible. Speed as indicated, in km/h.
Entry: 25 km/h
